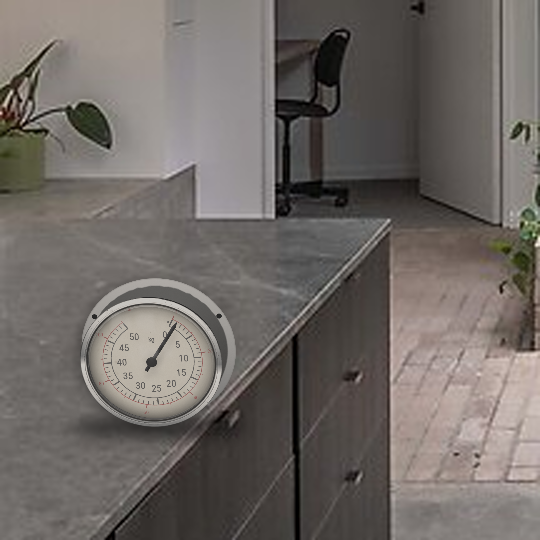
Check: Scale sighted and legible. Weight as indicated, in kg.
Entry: 1 kg
